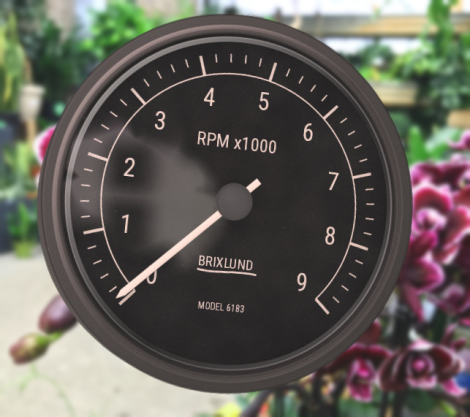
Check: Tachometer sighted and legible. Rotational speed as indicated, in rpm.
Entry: 100 rpm
